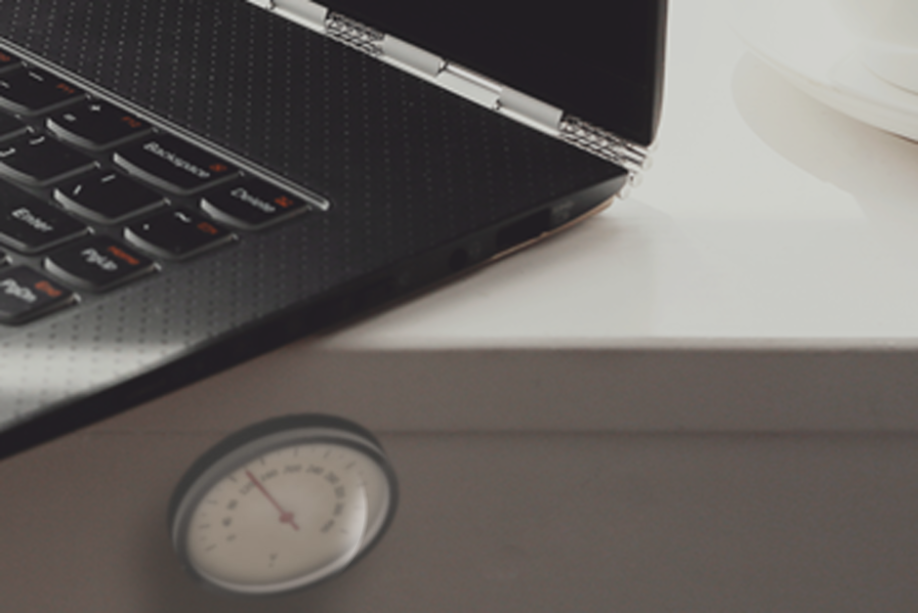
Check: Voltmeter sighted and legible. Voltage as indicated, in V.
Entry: 140 V
